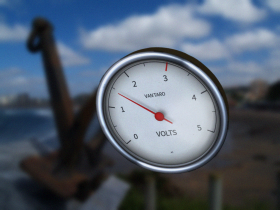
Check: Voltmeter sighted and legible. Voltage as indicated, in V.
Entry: 1.5 V
